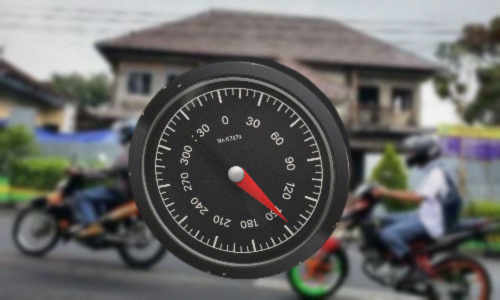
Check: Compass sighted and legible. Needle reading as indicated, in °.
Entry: 145 °
